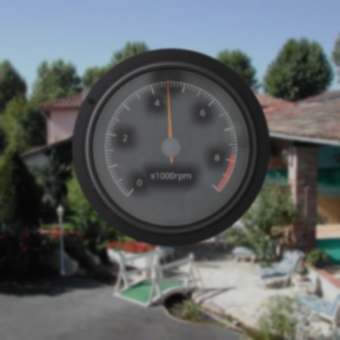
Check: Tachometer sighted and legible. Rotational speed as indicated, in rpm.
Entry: 4500 rpm
